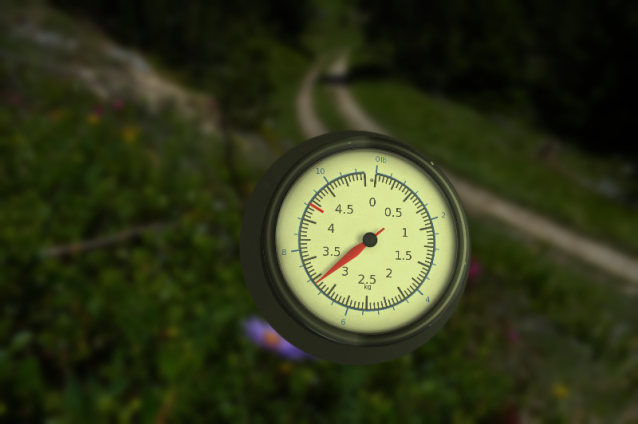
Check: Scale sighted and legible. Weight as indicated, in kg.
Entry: 3.2 kg
